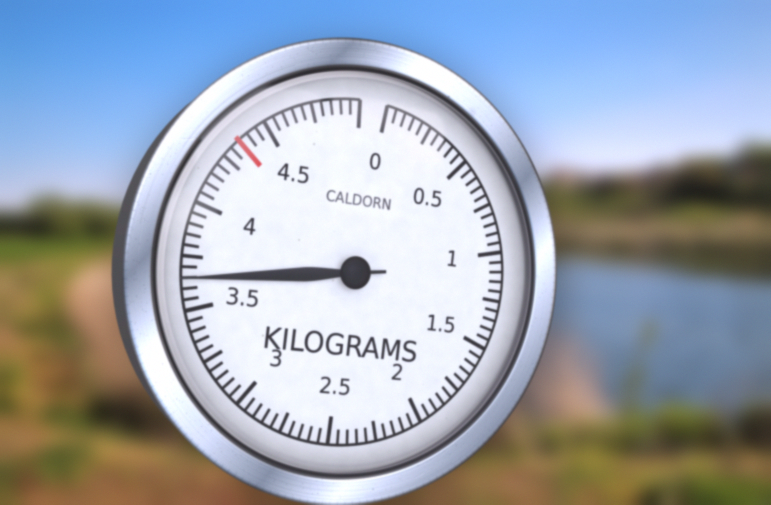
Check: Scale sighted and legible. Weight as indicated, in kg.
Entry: 3.65 kg
